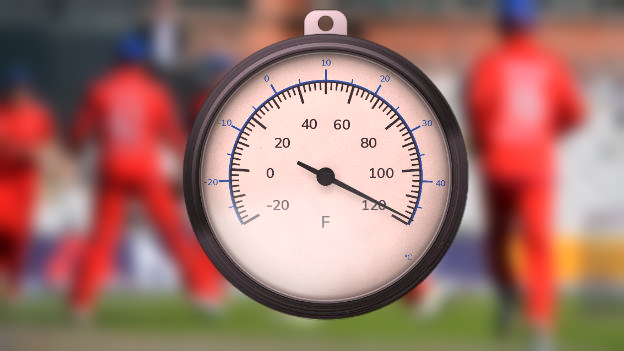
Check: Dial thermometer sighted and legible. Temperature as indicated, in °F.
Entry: 118 °F
